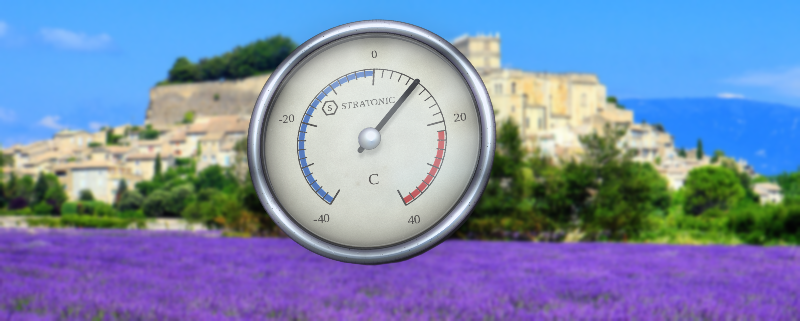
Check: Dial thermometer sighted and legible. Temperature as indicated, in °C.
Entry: 10 °C
